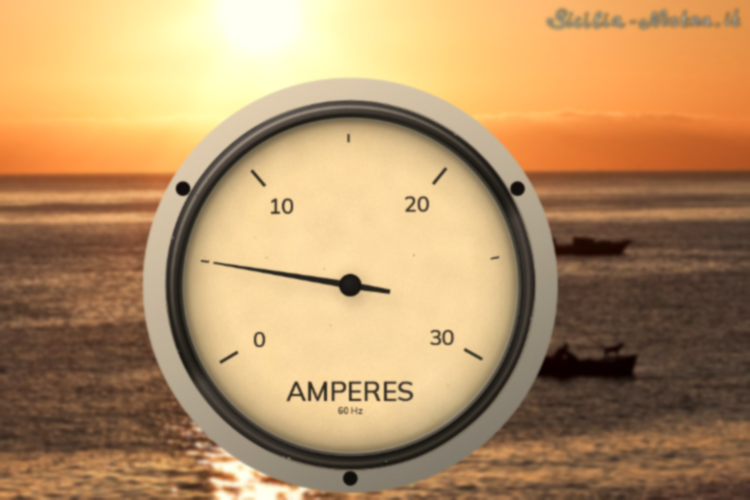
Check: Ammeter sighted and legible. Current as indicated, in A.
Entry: 5 A
